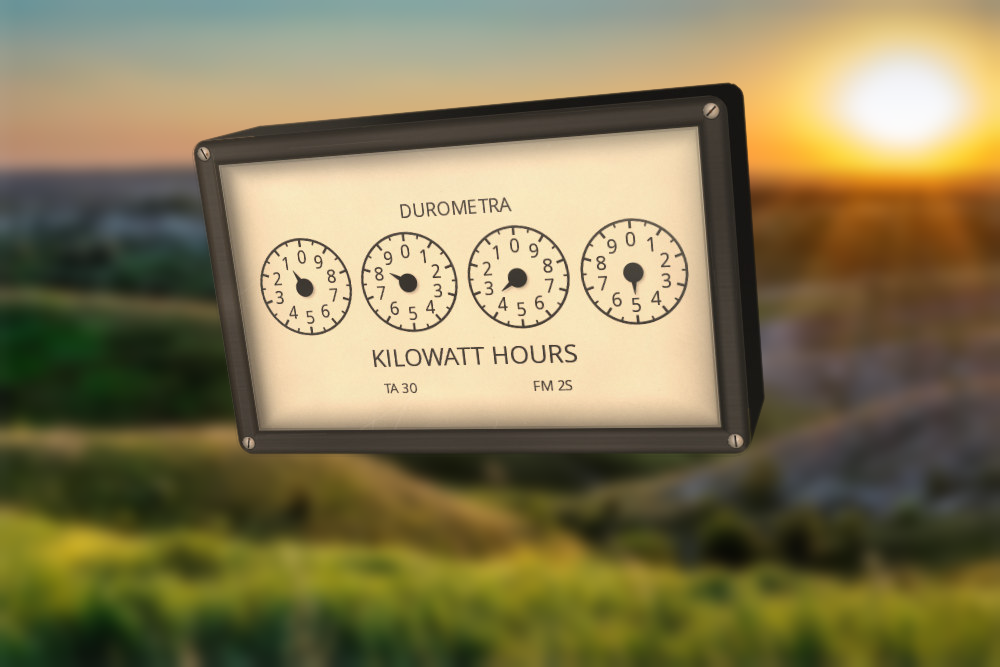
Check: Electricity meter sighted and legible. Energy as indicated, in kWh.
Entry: 835 kWh
